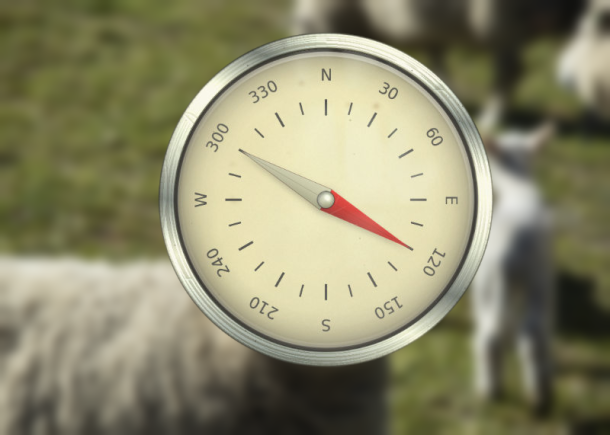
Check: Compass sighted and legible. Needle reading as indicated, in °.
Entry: 120 °
